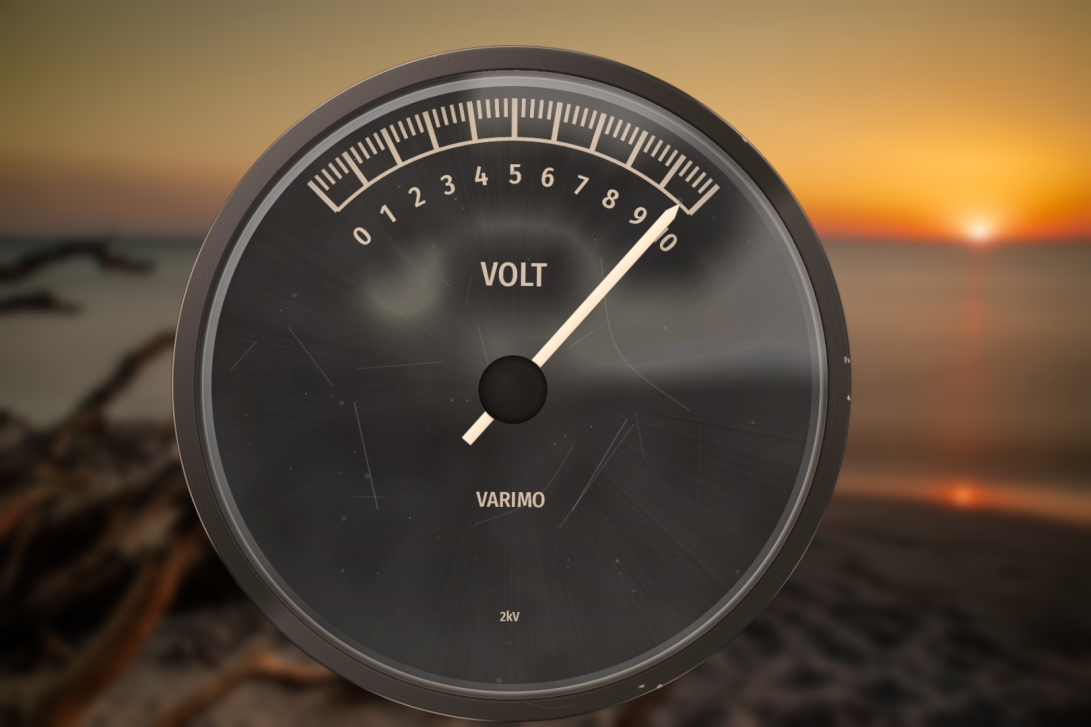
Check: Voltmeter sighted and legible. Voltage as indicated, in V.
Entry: 9.6 V
